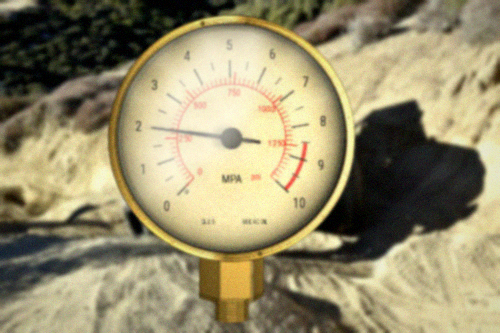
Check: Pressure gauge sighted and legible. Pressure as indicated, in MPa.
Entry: 2 MPa
